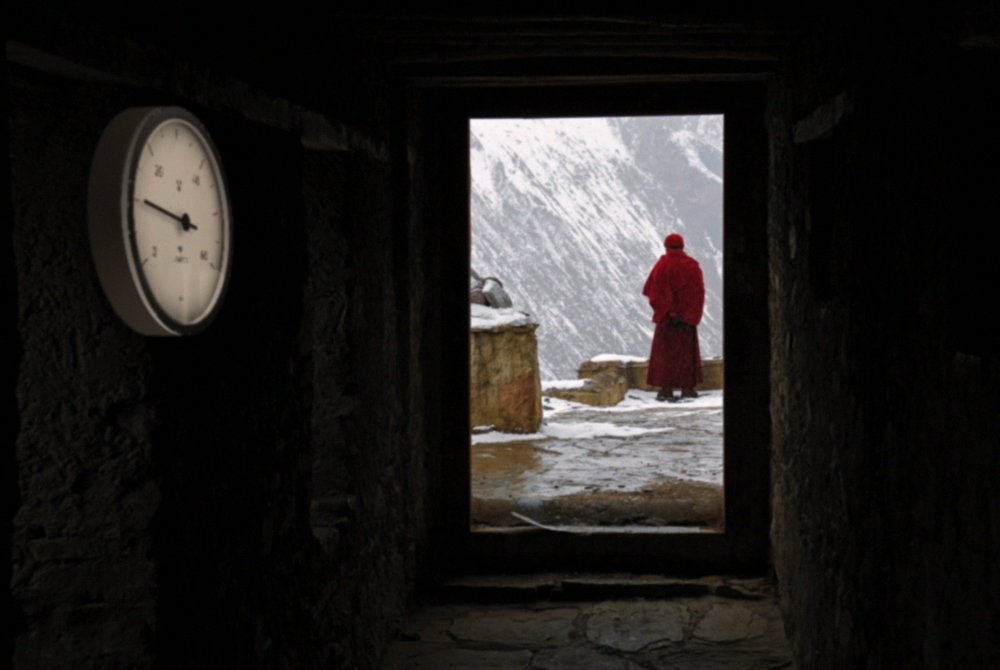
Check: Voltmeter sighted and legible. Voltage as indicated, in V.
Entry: 10 V
